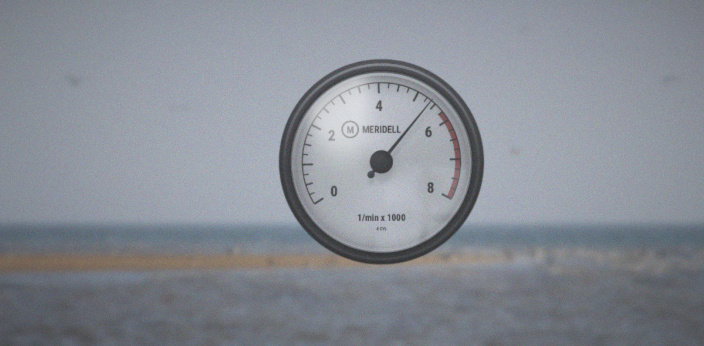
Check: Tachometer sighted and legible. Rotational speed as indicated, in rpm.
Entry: 5375 rpm
